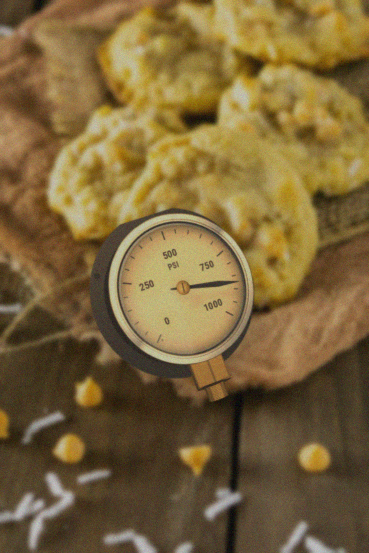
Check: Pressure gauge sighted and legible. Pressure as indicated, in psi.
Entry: 875 psi
